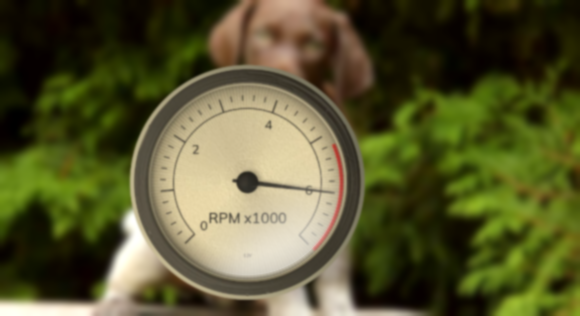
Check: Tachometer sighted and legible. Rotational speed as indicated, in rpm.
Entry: 6000 rpm
